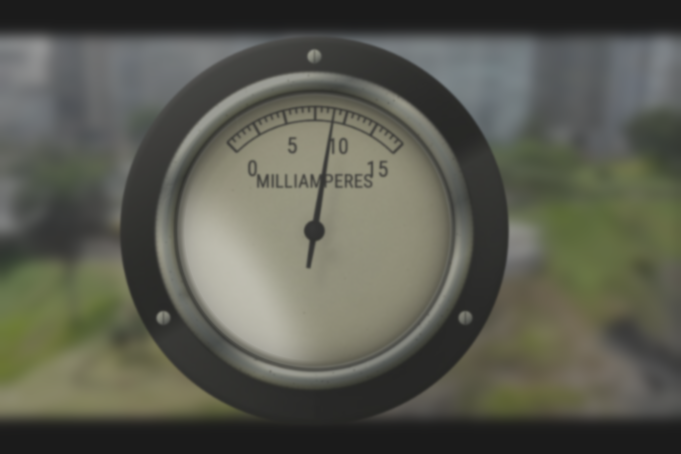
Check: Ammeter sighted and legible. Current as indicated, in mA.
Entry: 9 mA
